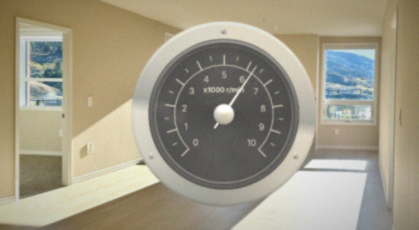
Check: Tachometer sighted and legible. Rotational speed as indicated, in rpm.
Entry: 6250 rpm
